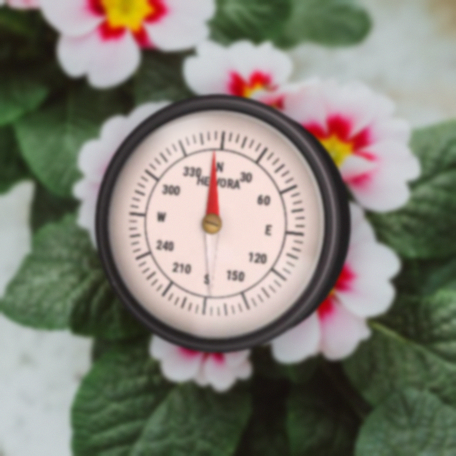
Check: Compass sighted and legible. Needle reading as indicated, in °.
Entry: 355 °
